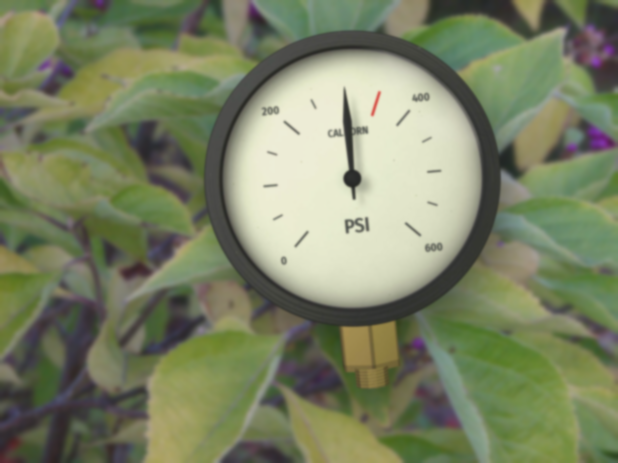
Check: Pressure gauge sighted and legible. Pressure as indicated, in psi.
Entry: 300 psi
